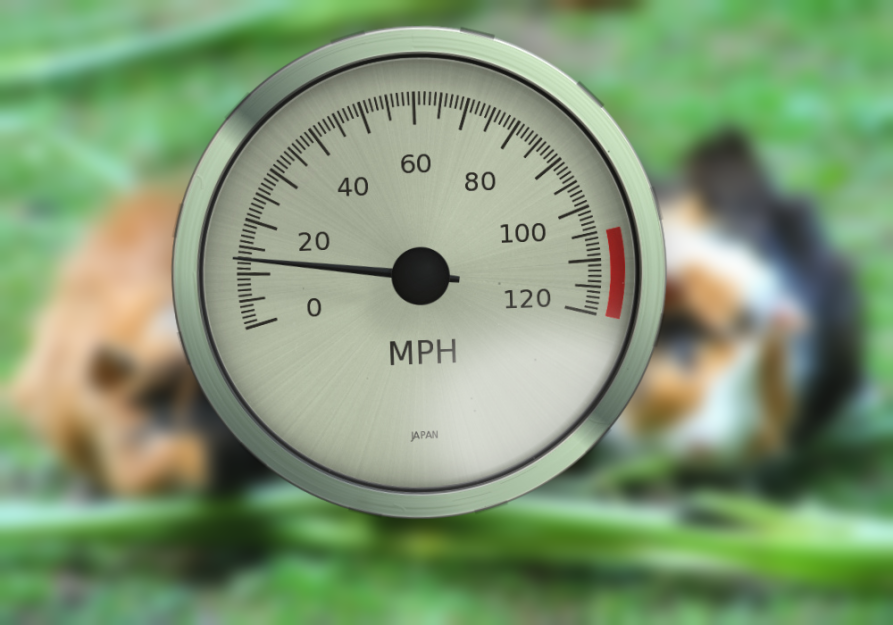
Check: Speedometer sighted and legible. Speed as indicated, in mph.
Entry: 13 mph
